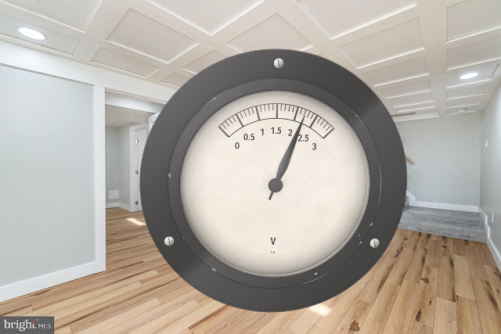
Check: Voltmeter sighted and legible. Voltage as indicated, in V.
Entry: 2.2 V
